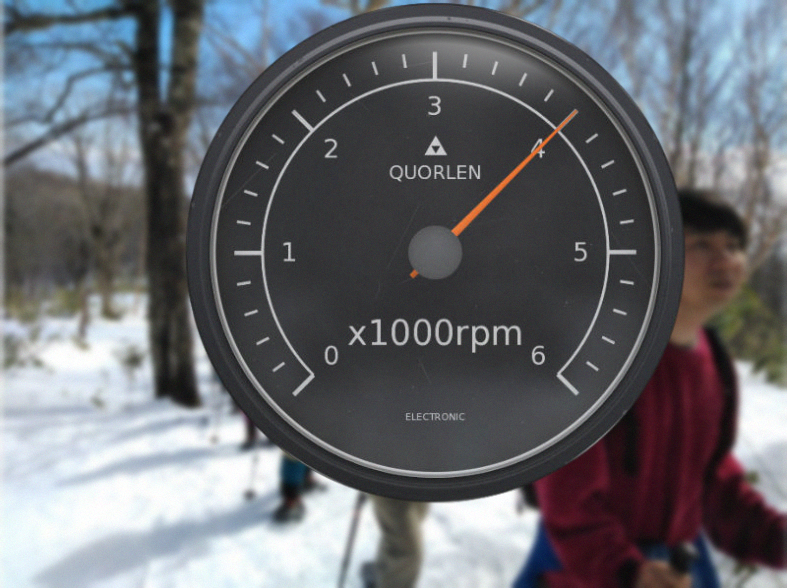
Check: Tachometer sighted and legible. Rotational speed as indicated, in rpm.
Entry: 4000 rpm
